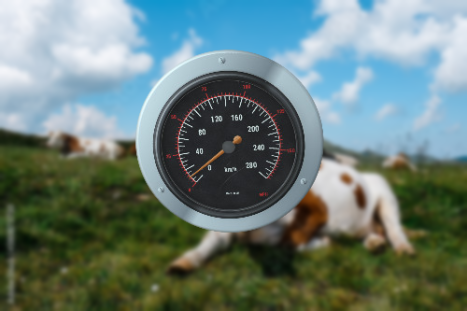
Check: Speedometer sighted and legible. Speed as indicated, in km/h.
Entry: 10 km/h
